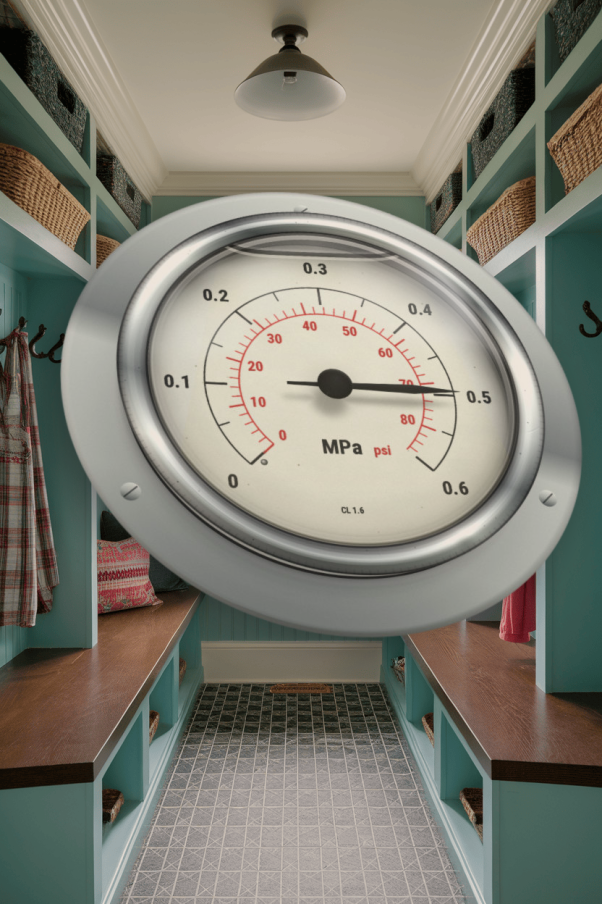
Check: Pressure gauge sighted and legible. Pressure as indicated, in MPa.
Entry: 0.5 MPa
